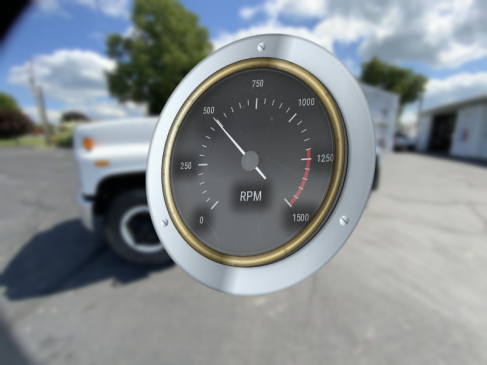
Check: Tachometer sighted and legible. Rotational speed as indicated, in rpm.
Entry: 500 rpm
